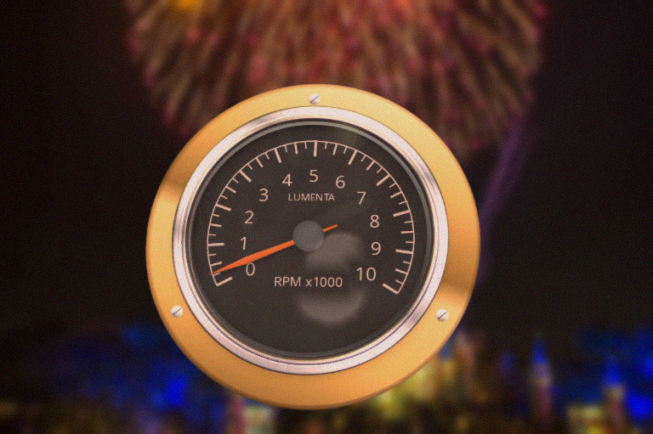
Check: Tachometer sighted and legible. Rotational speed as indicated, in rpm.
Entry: 250 rpm
